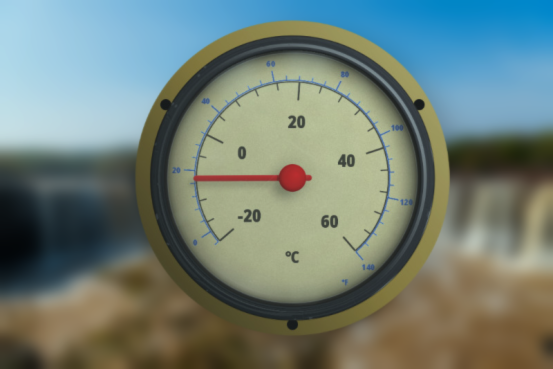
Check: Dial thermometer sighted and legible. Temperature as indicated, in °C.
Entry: -8 °C
